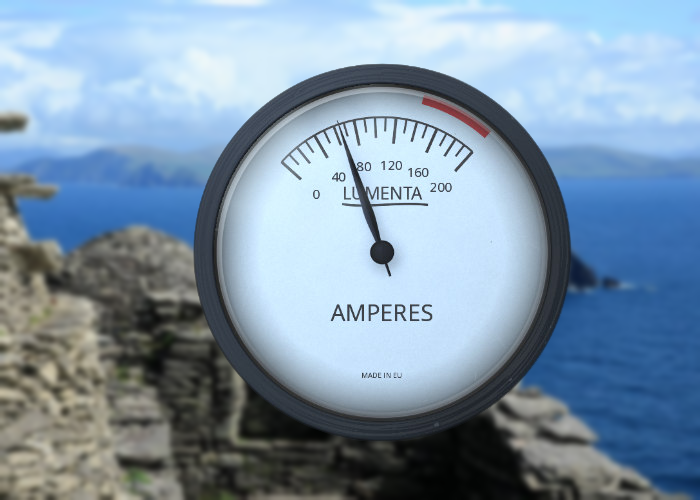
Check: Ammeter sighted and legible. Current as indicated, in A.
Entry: 65 A
